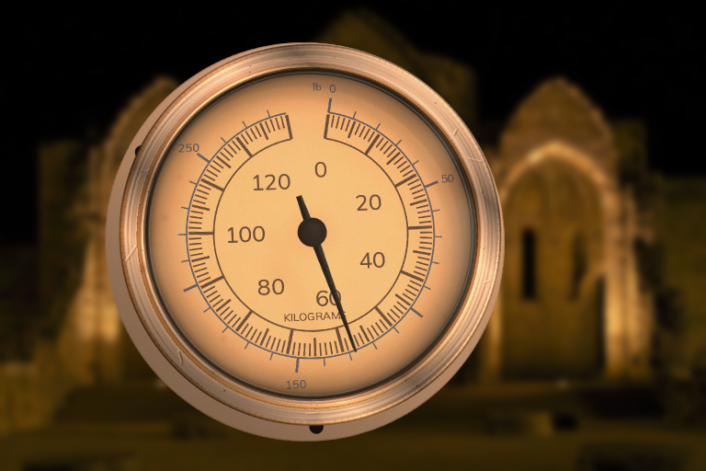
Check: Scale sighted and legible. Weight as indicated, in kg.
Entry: 58 kg
